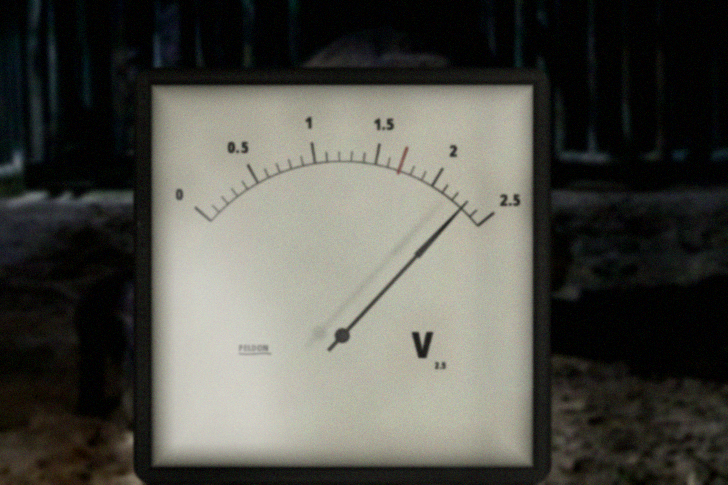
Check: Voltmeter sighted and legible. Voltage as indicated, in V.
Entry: 2.3 V
